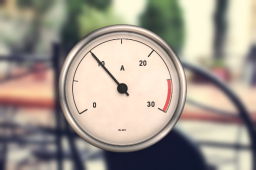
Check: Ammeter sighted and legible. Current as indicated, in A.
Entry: 10 A
